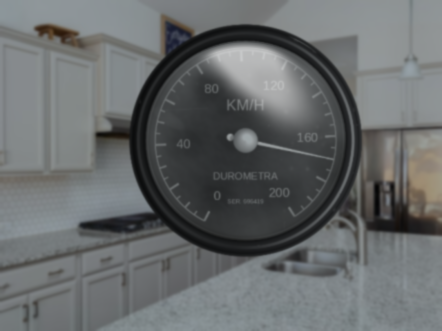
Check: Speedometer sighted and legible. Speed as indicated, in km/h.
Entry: 170 km/h
